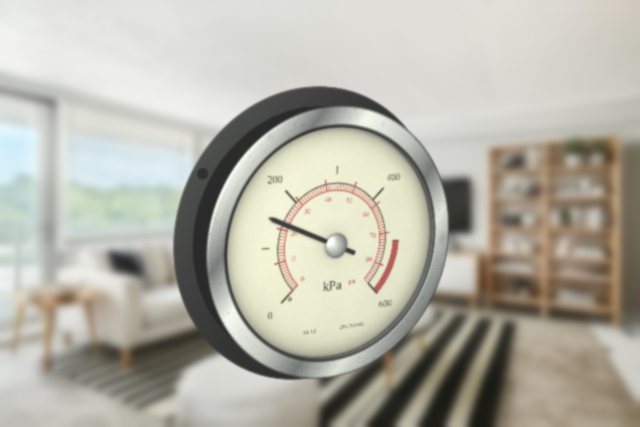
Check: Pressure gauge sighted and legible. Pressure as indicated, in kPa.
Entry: 150 kPa
